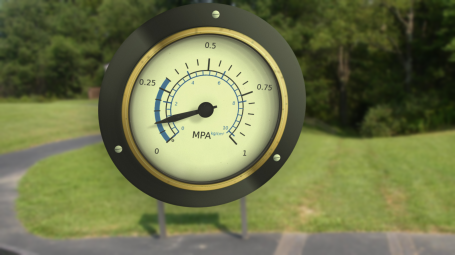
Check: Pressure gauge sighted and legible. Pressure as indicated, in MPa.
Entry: 0.1 MPa
